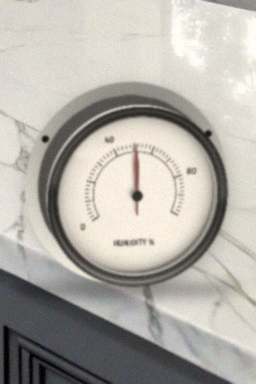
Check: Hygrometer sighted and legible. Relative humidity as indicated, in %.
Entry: 50 %
